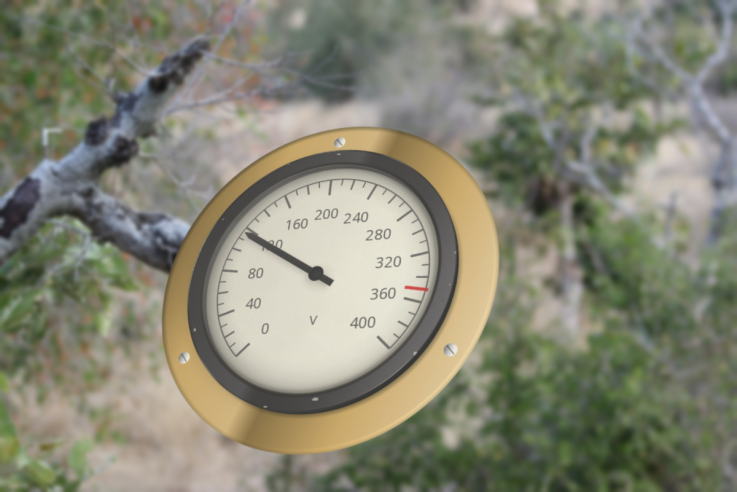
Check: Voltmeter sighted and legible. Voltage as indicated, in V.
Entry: 115 V
